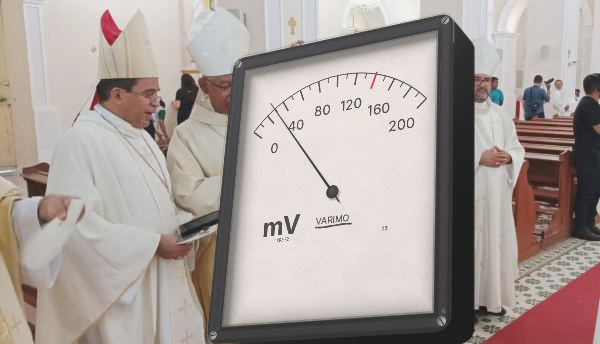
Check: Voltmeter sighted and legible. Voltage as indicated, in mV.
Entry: 30 mV
